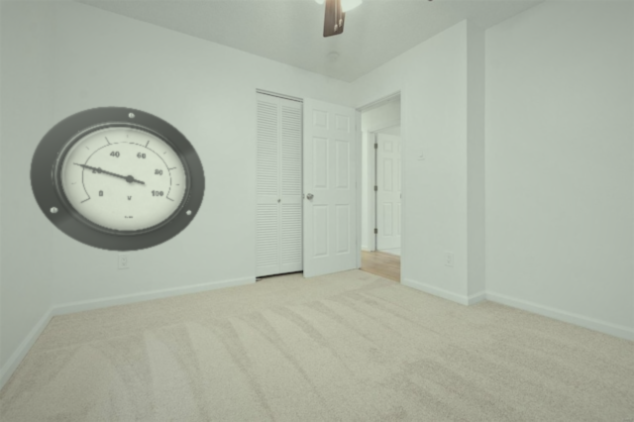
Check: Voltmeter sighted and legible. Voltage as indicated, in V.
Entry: 20 V
